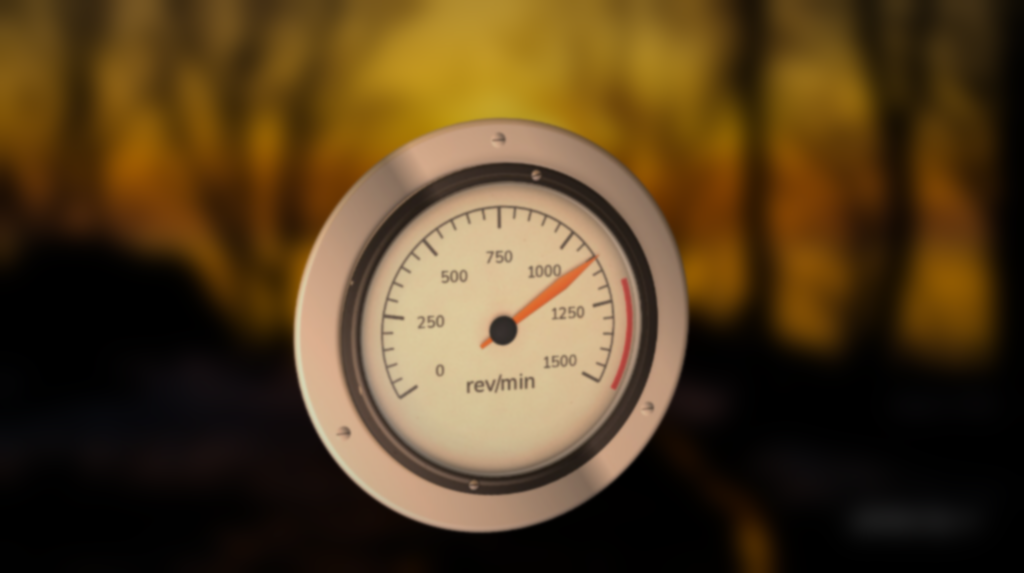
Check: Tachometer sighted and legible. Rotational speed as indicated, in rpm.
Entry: 1100 rpm
